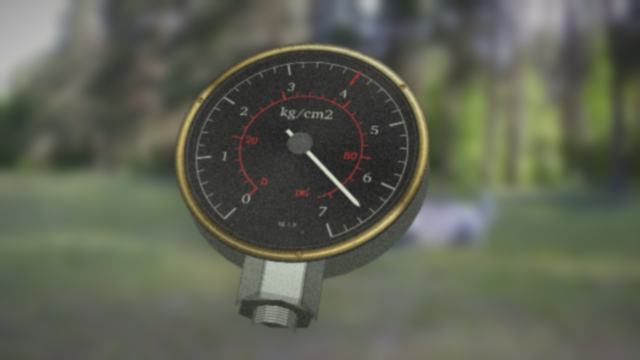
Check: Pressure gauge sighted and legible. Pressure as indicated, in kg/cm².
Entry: 6.5 kg/cm²
